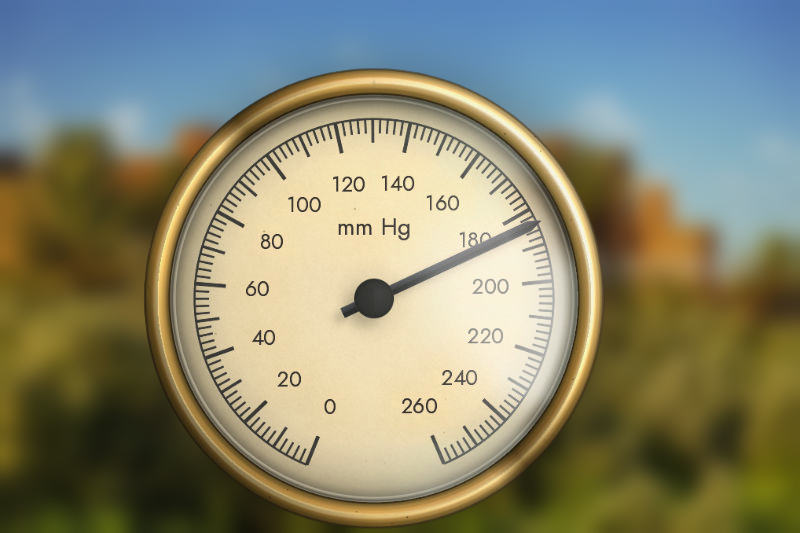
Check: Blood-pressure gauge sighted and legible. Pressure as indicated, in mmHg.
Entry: 184 mmHg
